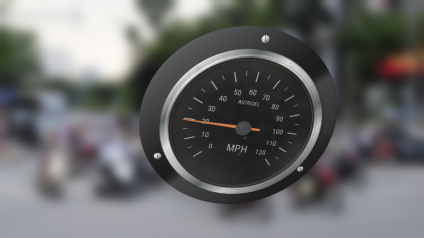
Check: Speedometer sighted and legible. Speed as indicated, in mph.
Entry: 20 mph
